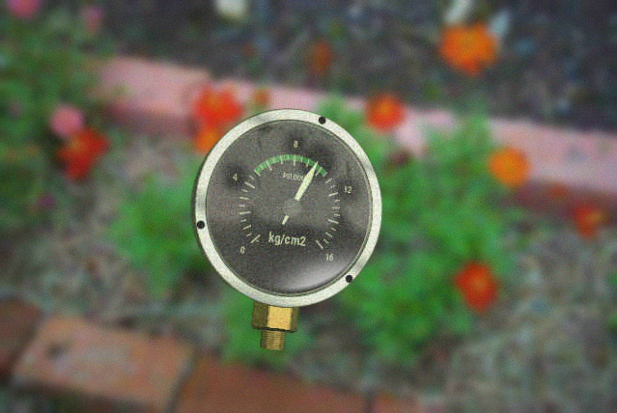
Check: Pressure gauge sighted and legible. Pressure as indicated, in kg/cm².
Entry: 9.5 kg/cm²
